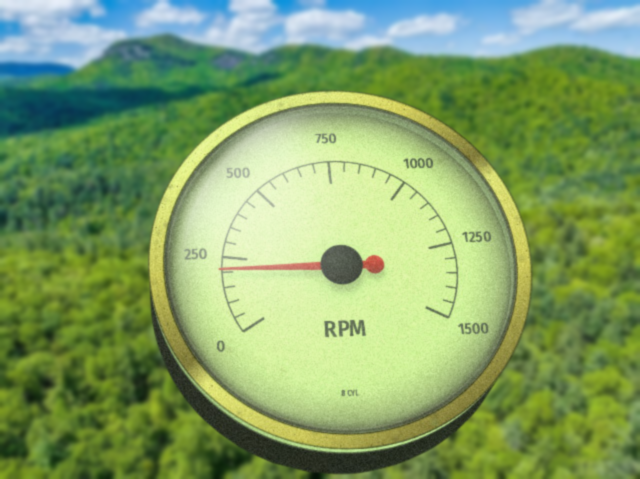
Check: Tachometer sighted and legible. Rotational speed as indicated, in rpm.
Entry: 200 rpm
